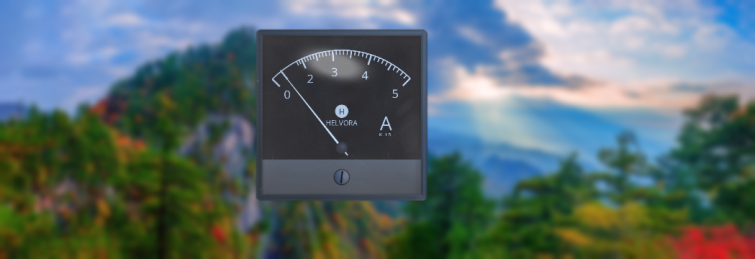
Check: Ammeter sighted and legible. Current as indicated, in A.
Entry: 1 A
